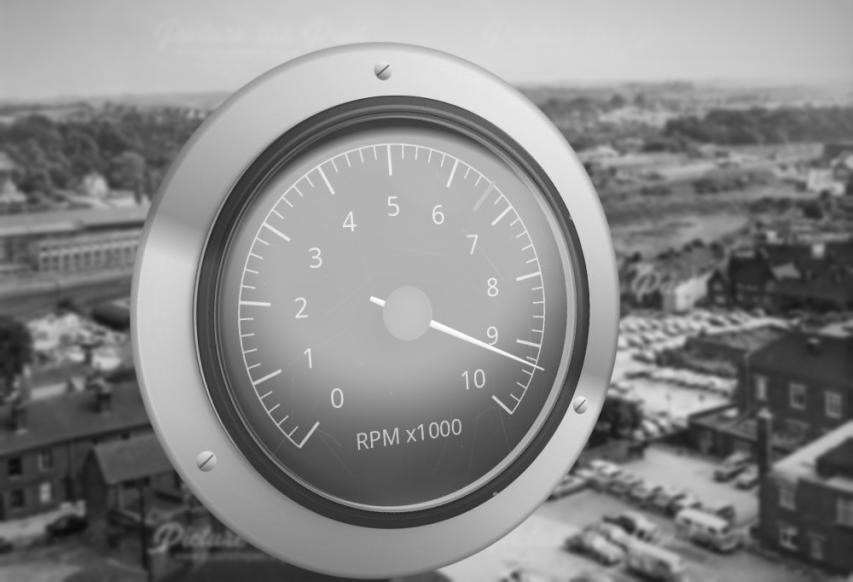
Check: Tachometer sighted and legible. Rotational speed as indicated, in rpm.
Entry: 9300 rpm
